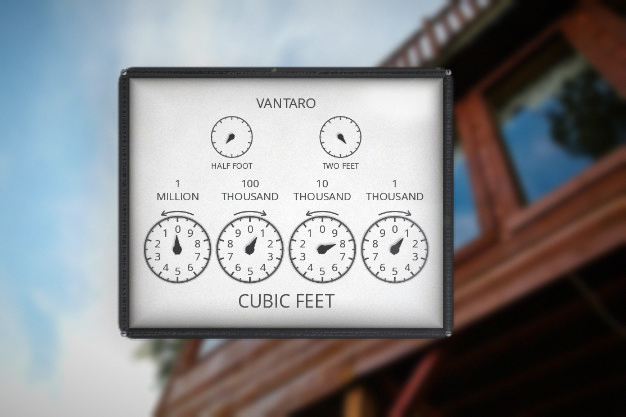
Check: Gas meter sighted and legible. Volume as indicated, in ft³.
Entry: 8100 ft³
